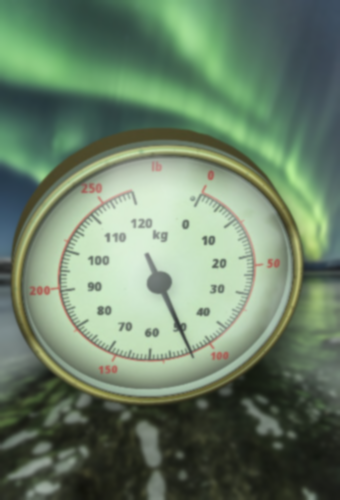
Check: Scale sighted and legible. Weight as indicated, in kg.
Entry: 50 kg
